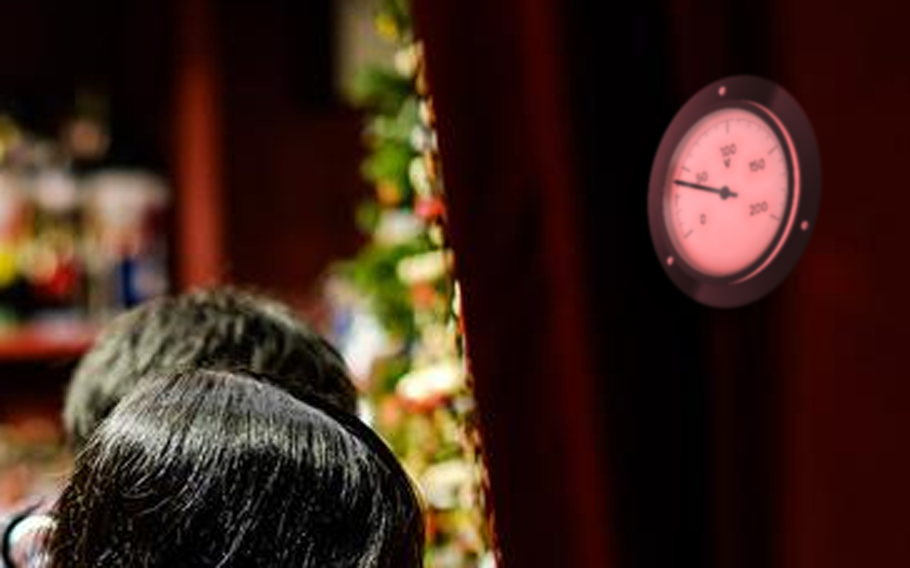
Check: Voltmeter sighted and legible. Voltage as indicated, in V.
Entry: 40 V
